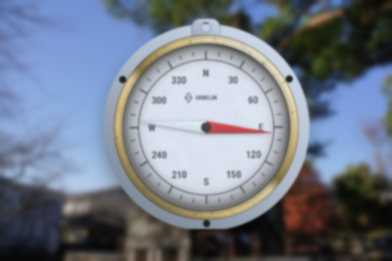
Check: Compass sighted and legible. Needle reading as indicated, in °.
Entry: 95 °
